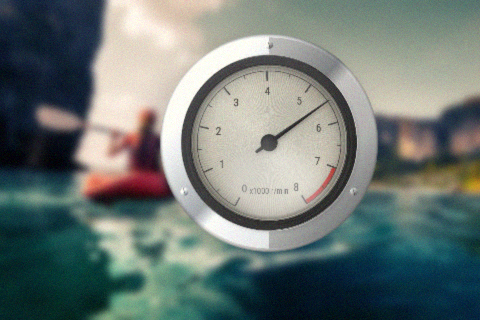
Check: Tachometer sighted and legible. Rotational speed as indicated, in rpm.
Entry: 5500 rpm
